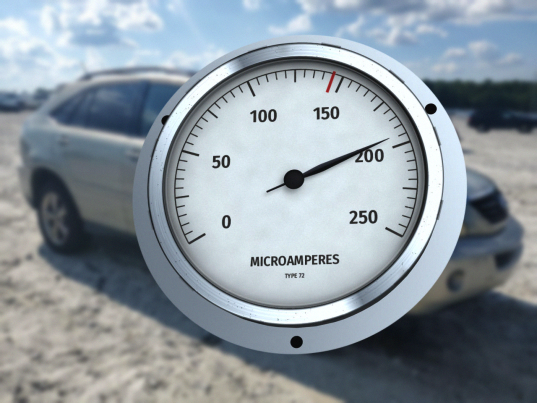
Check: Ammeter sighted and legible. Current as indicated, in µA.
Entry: 195 µA
